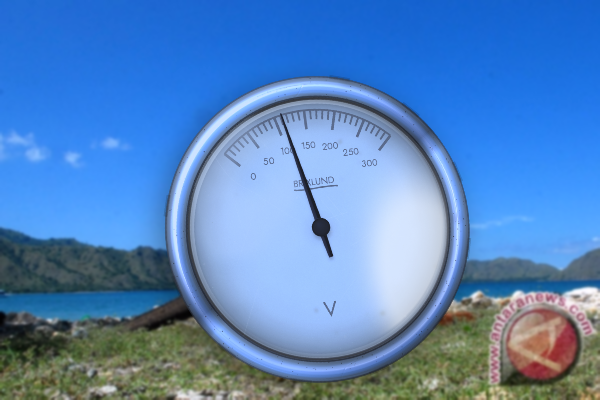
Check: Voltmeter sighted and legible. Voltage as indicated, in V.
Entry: 110 V
